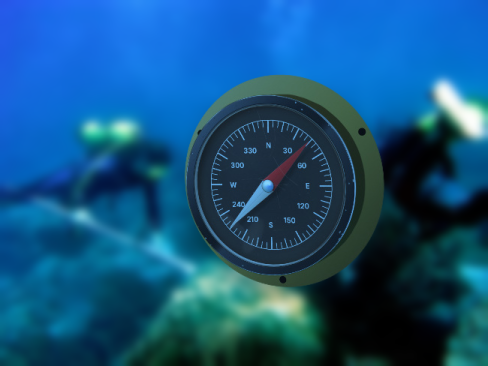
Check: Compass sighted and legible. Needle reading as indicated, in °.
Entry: 45 °
